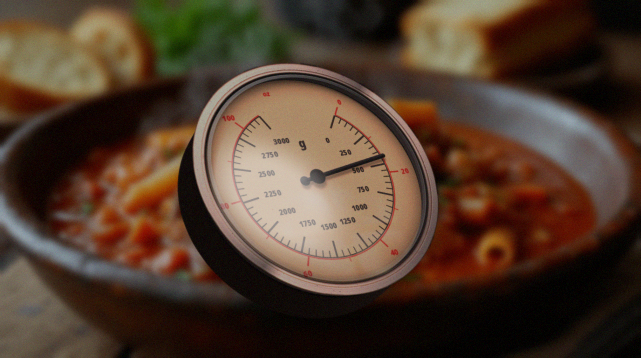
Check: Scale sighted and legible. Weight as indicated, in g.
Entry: 450 g
